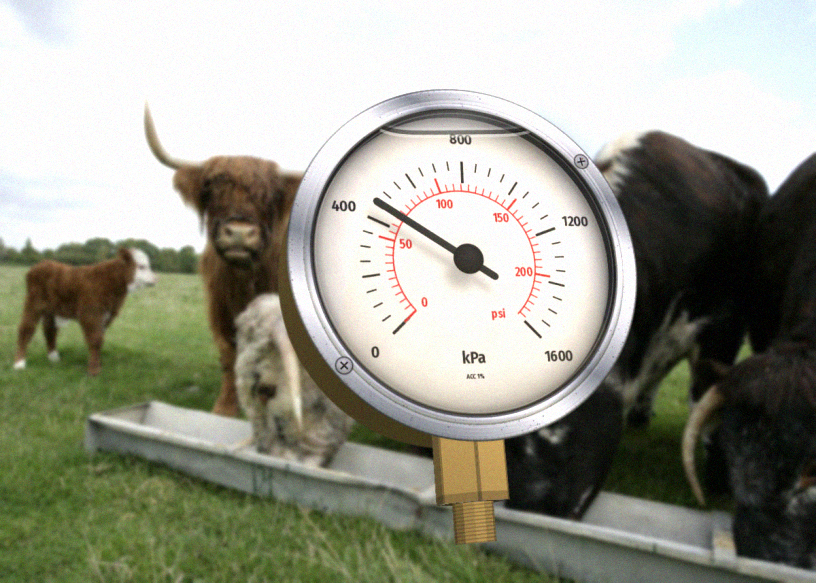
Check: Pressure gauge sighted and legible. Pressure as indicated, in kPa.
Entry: 450 kPa
